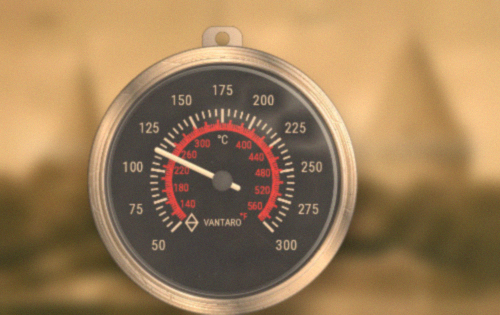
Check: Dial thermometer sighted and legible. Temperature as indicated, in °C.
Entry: 115 °C
